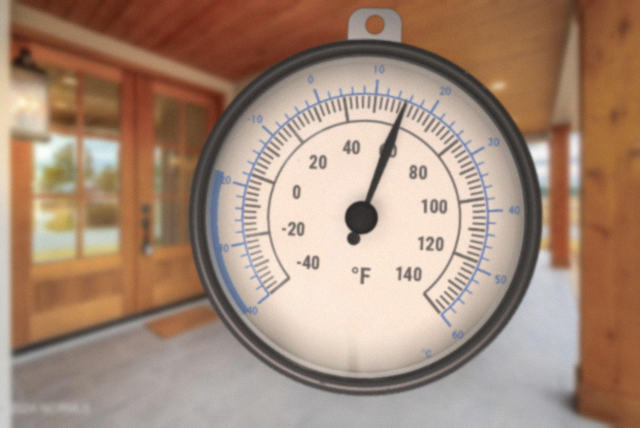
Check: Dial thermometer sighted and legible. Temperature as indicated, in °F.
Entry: 60 °F
